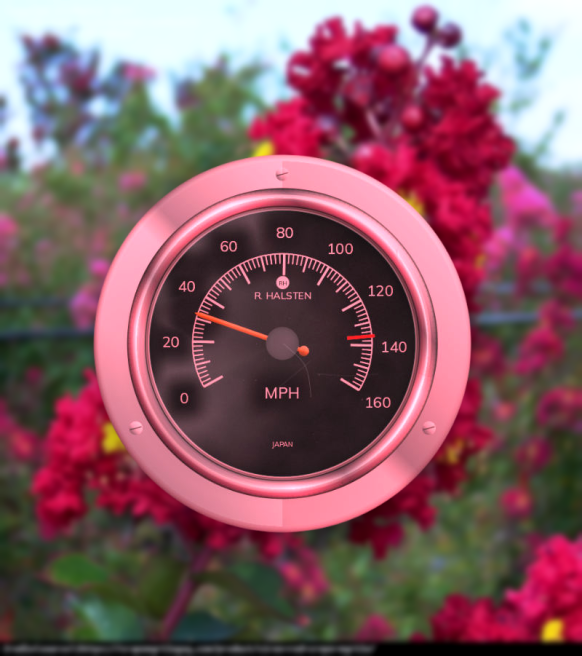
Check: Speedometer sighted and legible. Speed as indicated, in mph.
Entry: 32 mph
